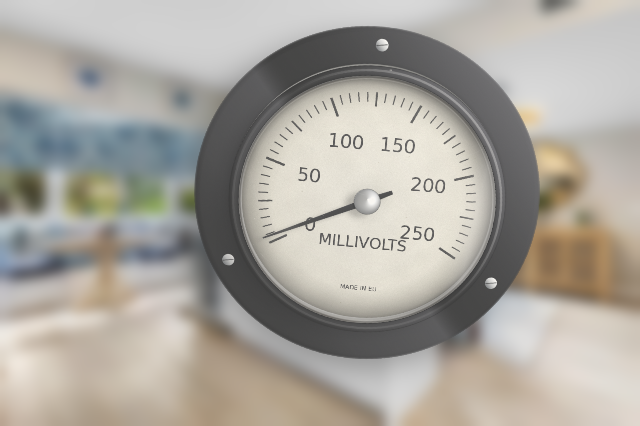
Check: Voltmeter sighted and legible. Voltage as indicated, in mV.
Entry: 5 mV
